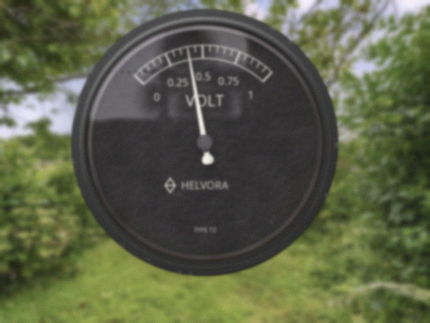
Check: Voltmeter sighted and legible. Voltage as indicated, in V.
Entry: 0.4 V
